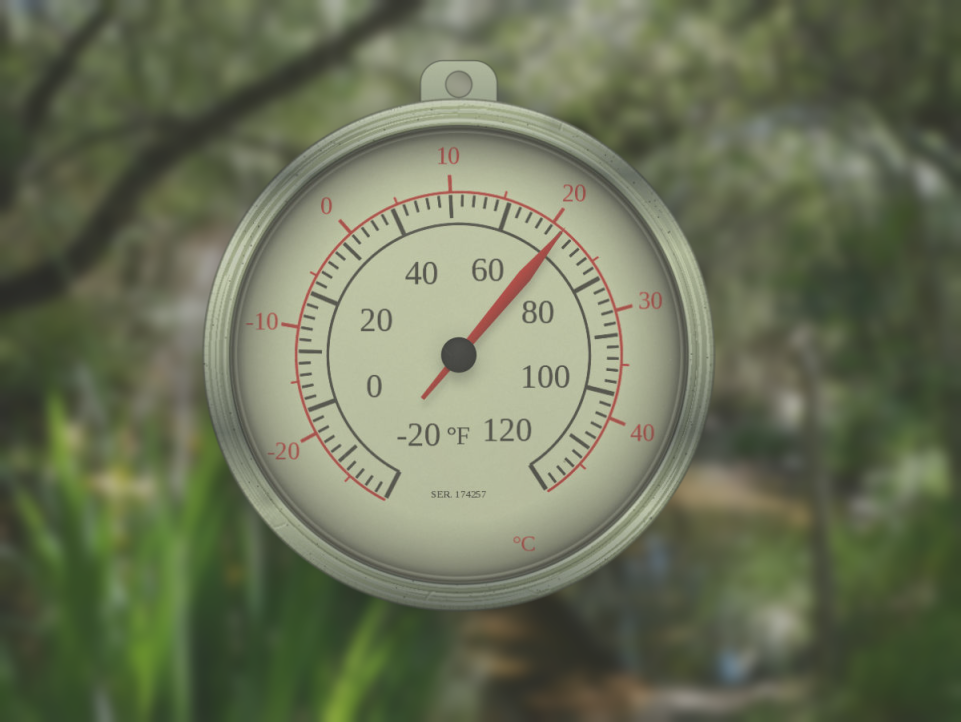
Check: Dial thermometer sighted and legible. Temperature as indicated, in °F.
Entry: 70 °F
